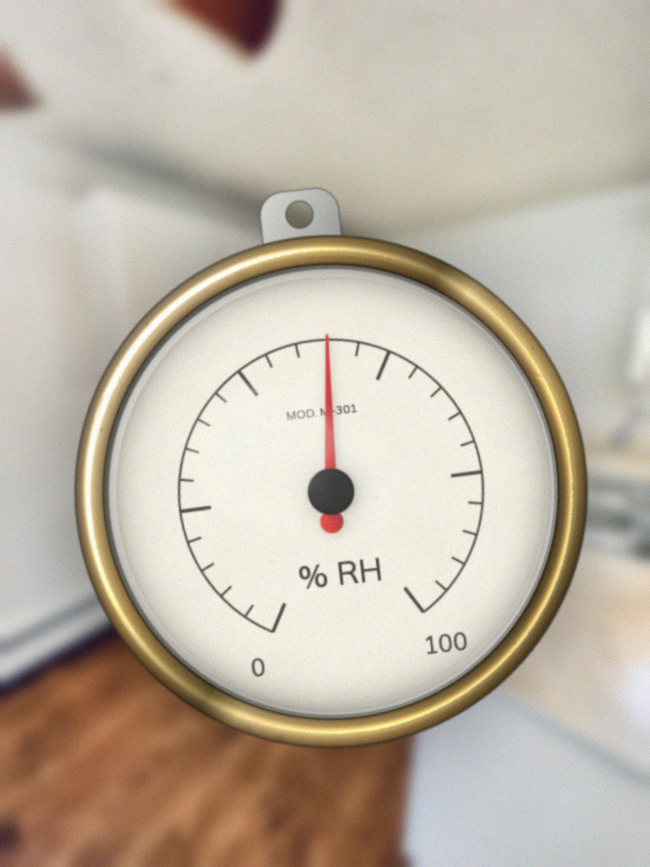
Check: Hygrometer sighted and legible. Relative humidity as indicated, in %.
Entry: 52 %
